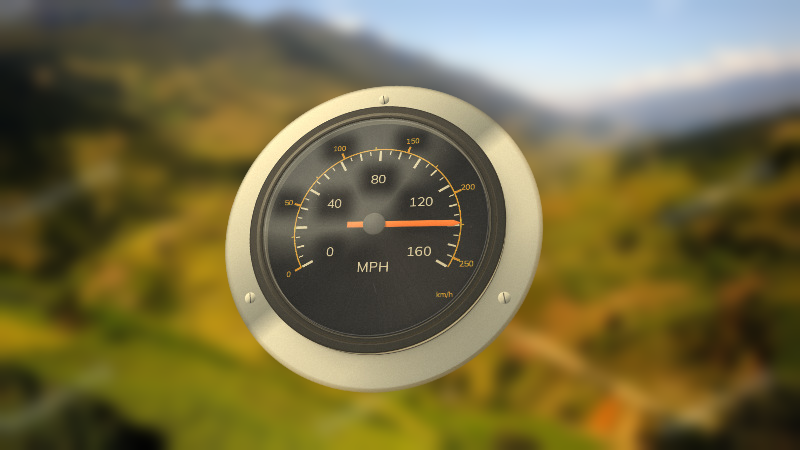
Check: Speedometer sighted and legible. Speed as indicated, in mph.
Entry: 140 mph
